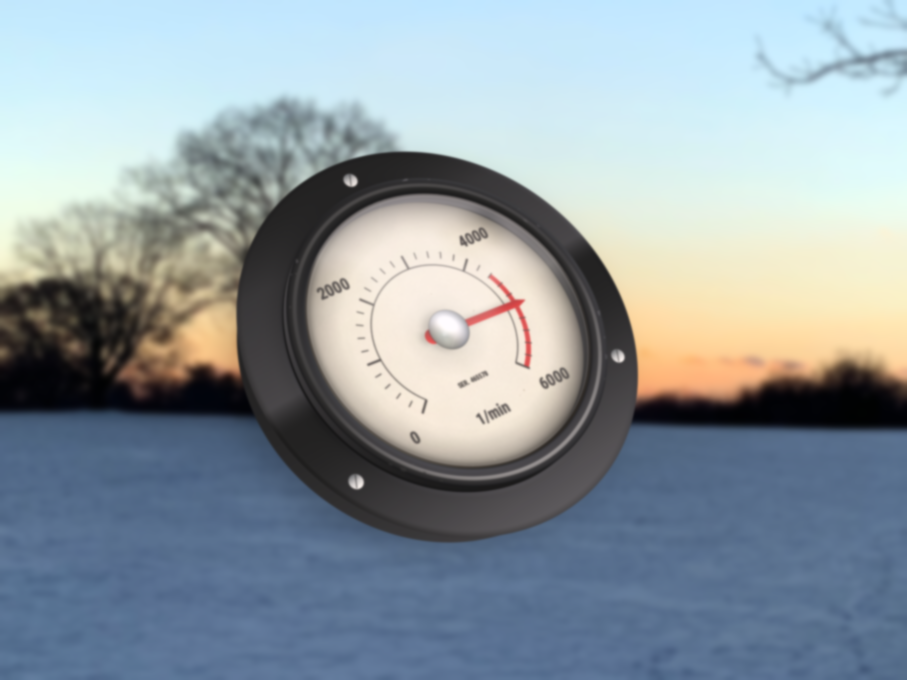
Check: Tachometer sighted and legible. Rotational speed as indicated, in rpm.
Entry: 5000 rpm
